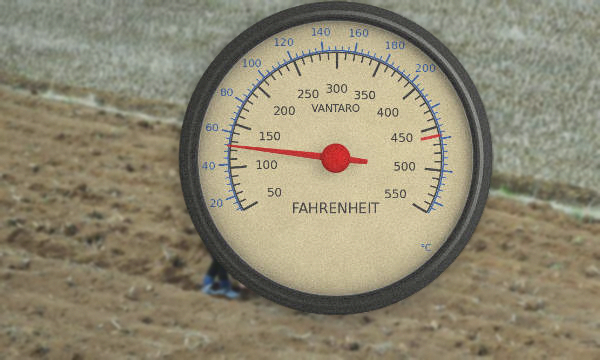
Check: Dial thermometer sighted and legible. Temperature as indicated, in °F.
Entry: 125 °F
